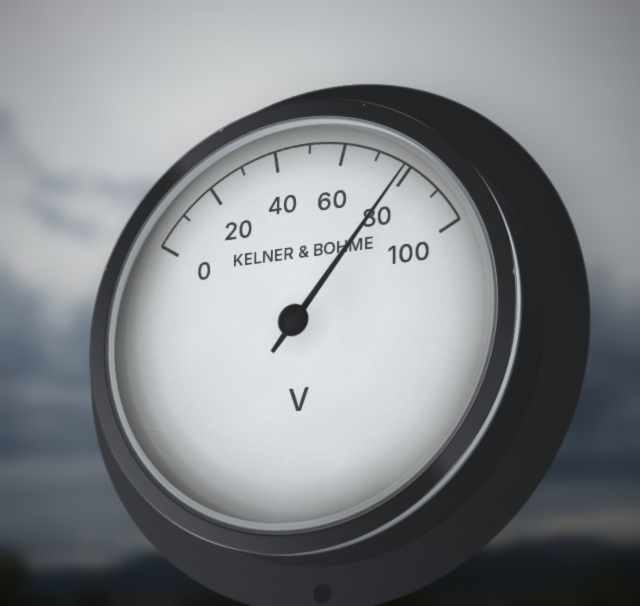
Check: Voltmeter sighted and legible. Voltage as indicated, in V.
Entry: 80 V
